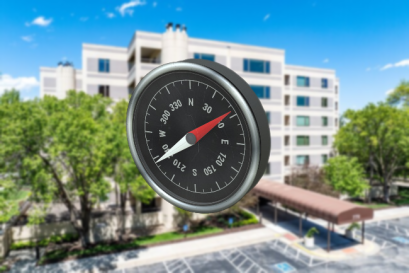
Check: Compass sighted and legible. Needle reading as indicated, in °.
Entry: 55 °
